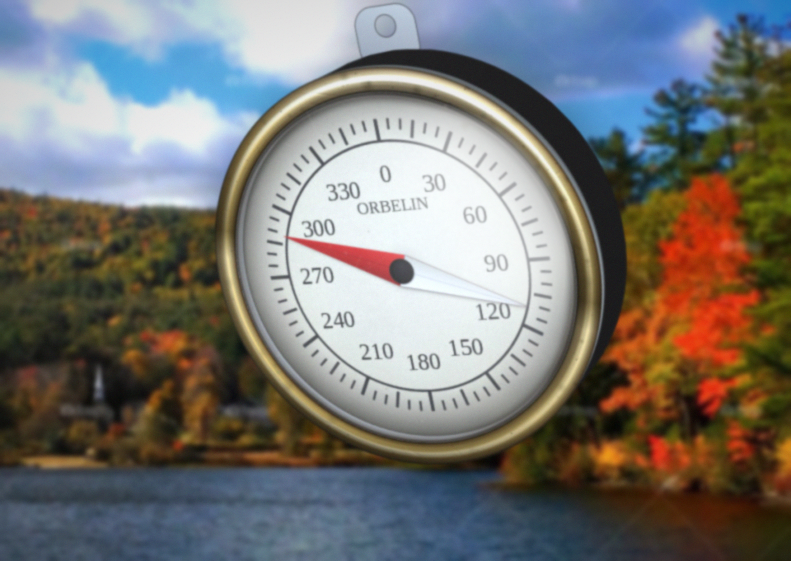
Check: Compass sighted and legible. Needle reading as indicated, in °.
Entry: 290 °
